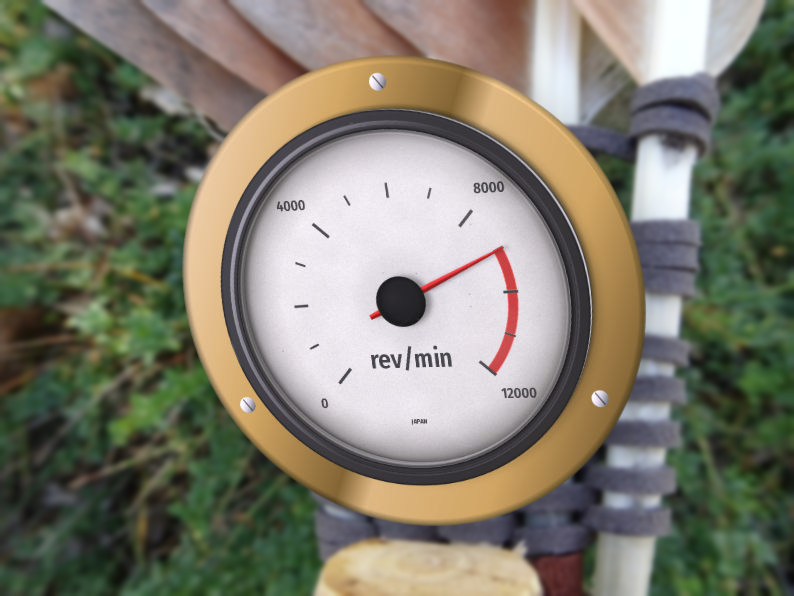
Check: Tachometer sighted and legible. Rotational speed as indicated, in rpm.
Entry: 9000 rpm
